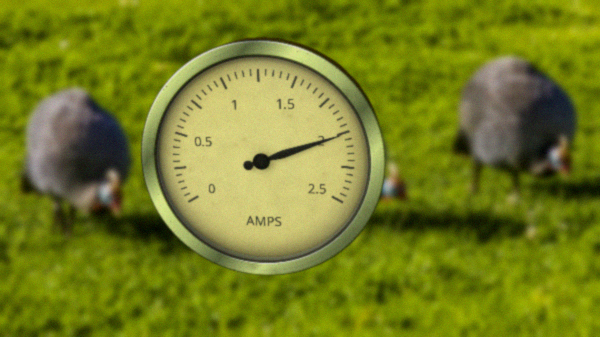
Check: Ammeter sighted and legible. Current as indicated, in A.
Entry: 2 A
